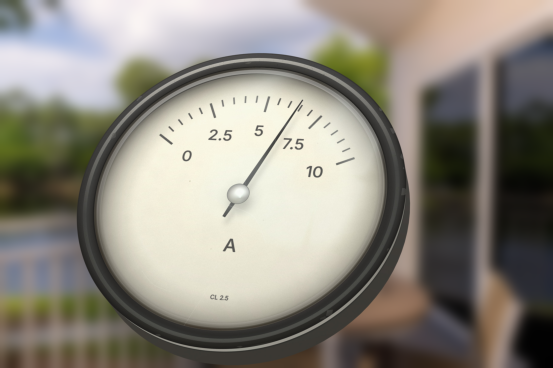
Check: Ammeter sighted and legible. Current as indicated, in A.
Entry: 6.5 A
